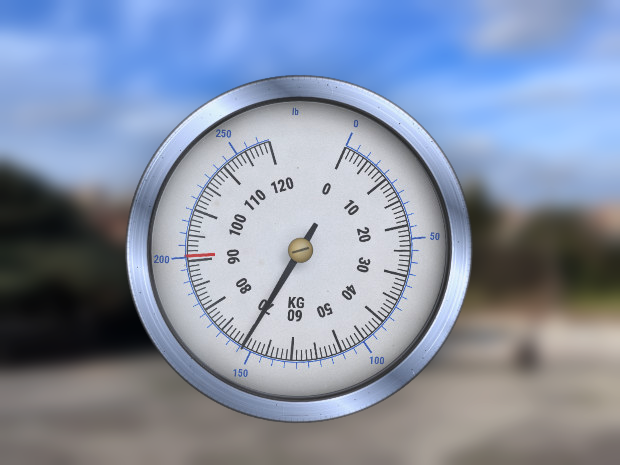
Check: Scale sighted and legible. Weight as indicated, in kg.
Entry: 70 kg
